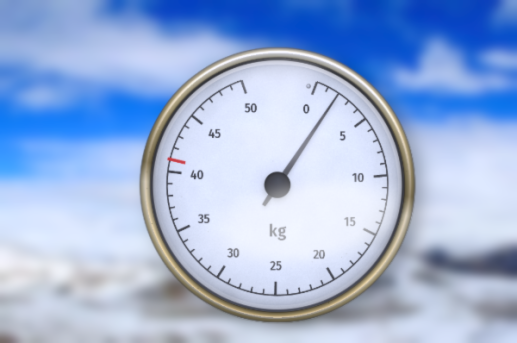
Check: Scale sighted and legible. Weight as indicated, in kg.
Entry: 2 kg
